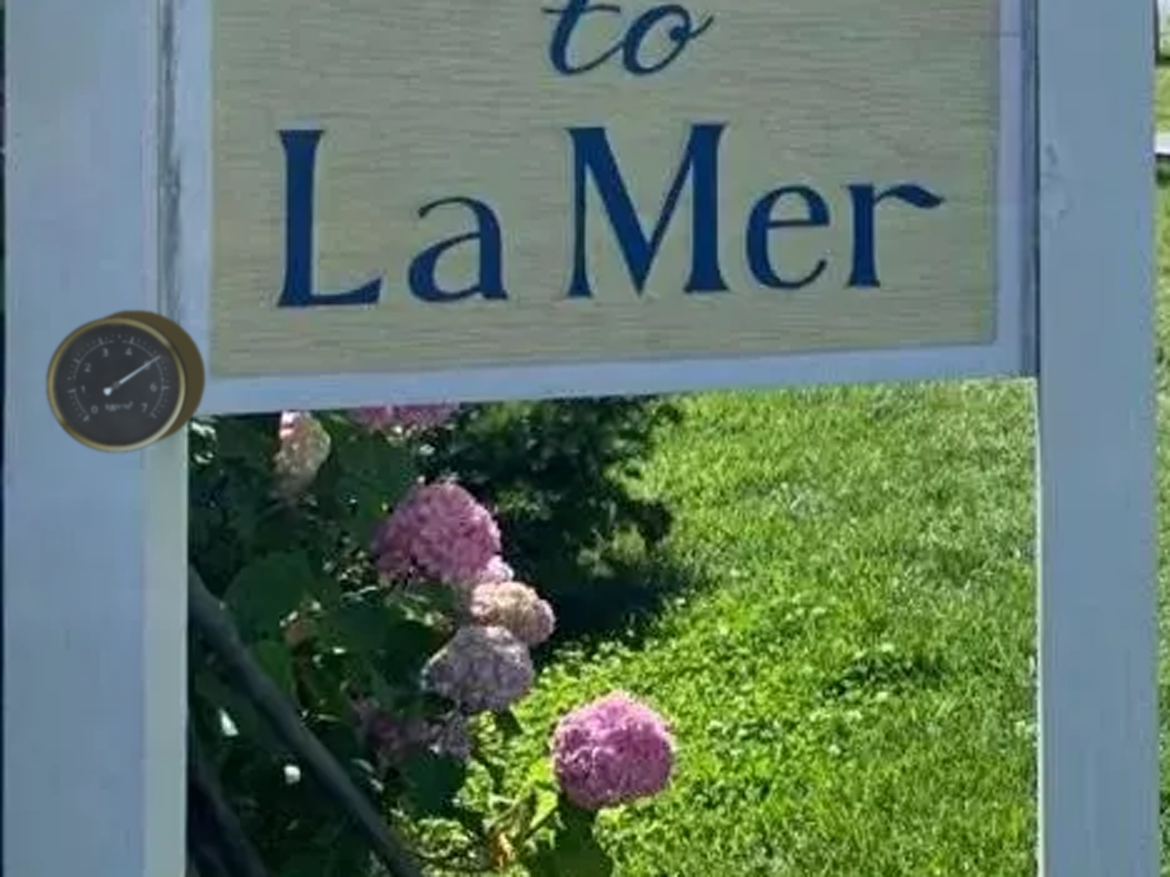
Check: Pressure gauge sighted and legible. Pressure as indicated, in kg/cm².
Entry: 5 kg/cm²
